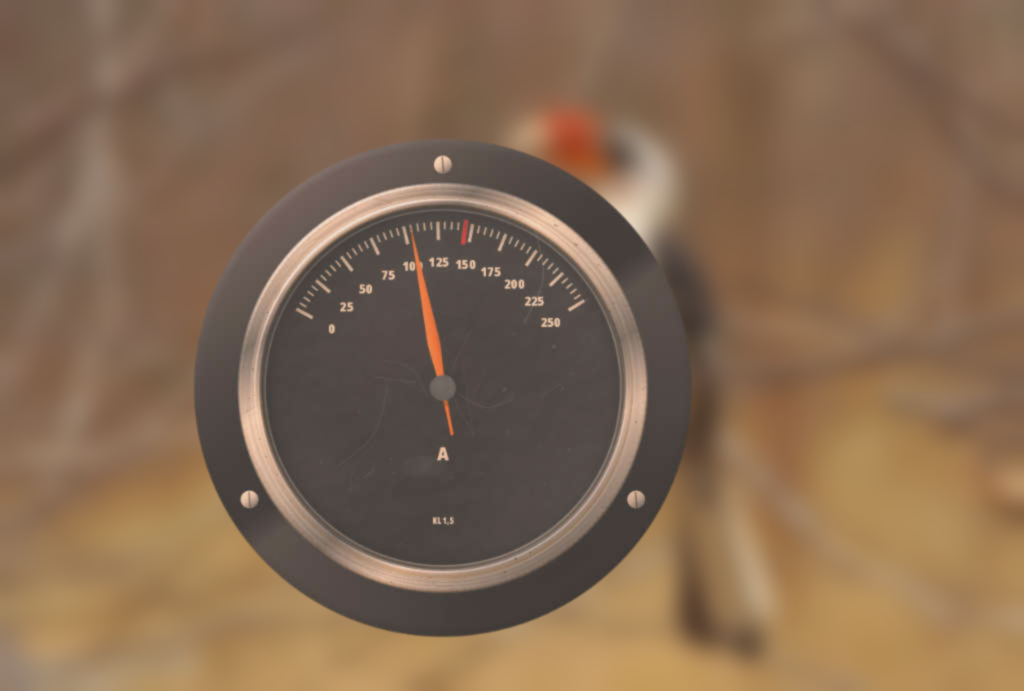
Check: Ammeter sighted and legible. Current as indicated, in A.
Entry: 105 A
